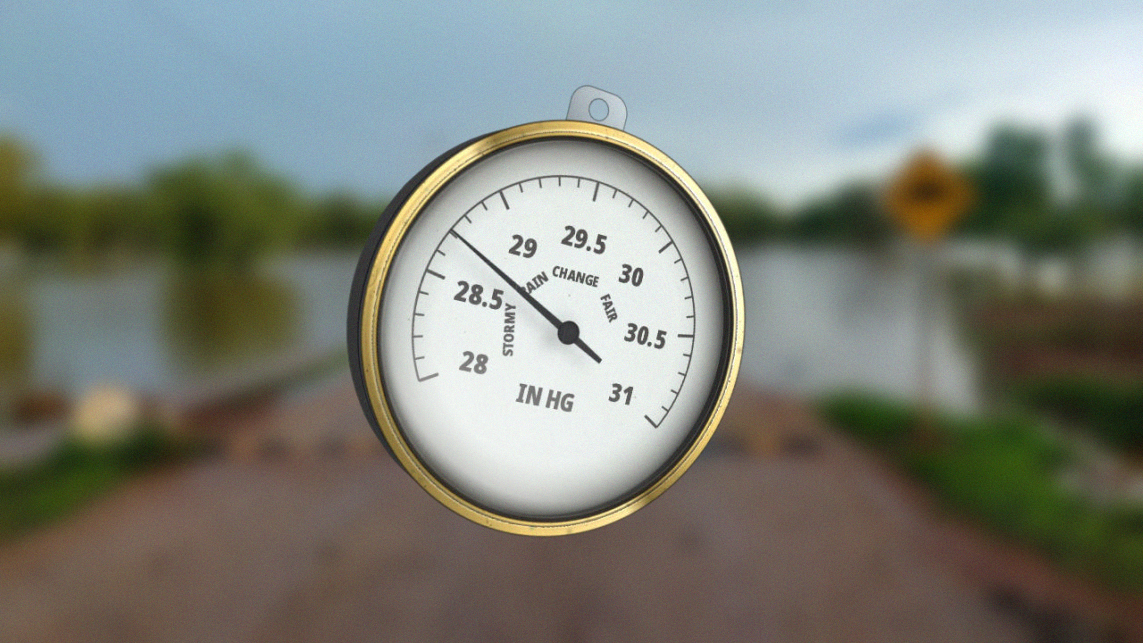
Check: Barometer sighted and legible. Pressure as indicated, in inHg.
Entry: 28.7 inHg
